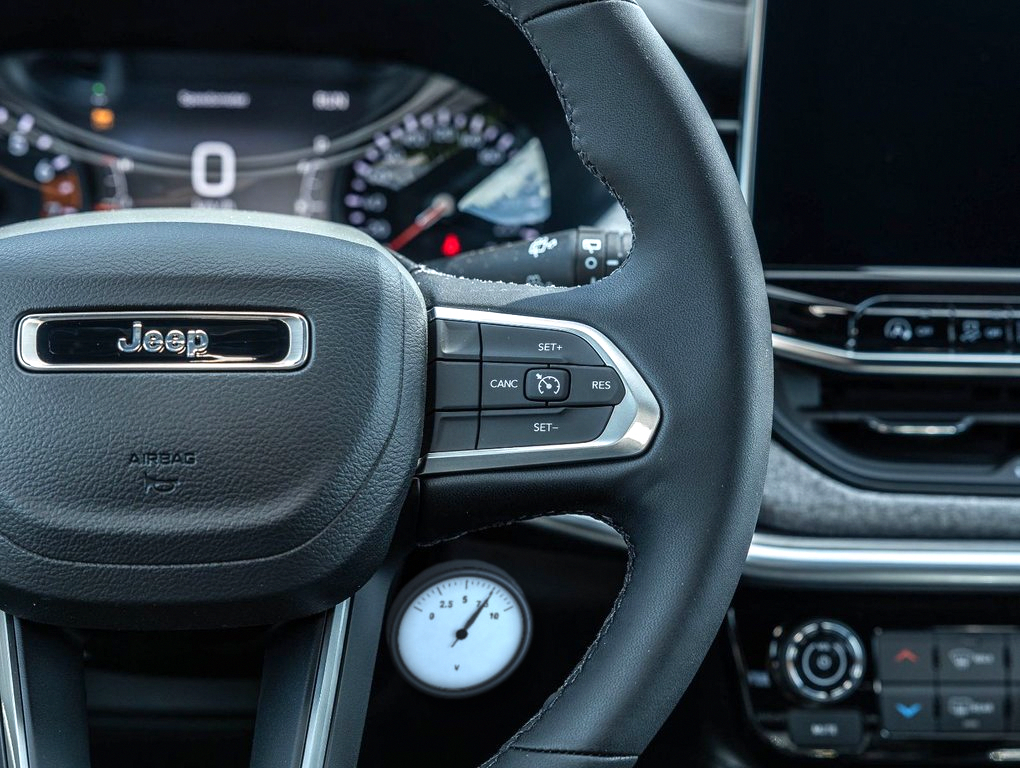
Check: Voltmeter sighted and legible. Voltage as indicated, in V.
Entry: 7.5 V
